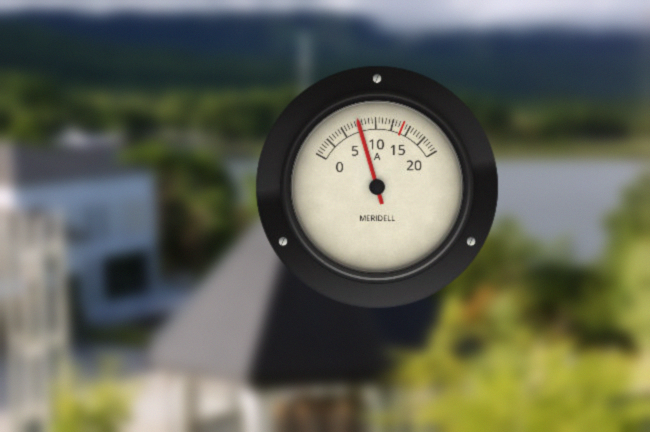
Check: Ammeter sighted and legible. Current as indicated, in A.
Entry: 7.5 A
